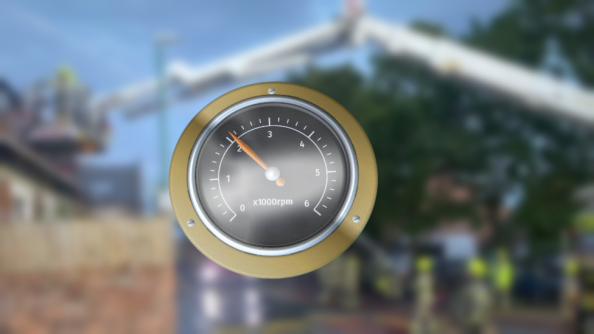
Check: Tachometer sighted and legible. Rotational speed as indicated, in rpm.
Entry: 2100 rpm
